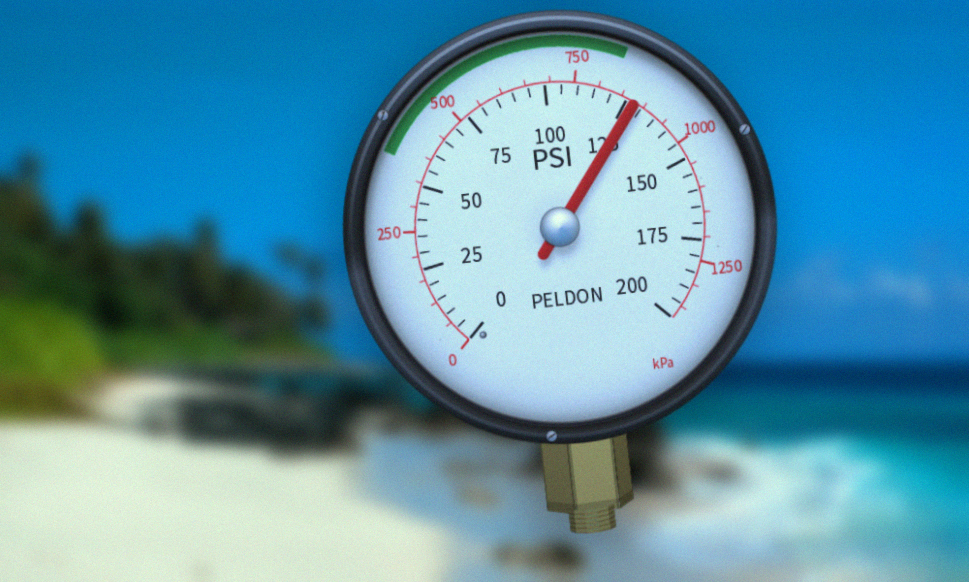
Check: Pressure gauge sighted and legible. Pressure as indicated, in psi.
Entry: 127.5 psi
